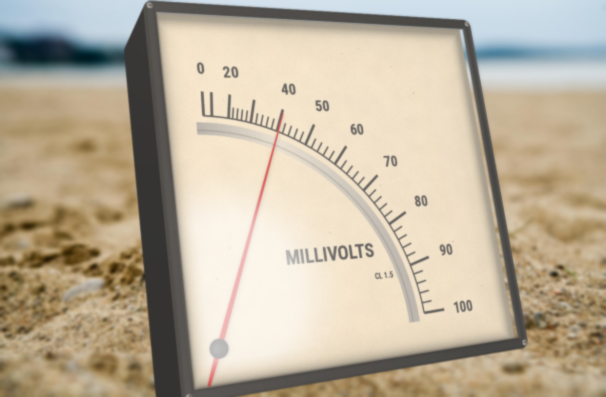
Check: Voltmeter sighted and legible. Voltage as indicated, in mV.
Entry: 40 mV
